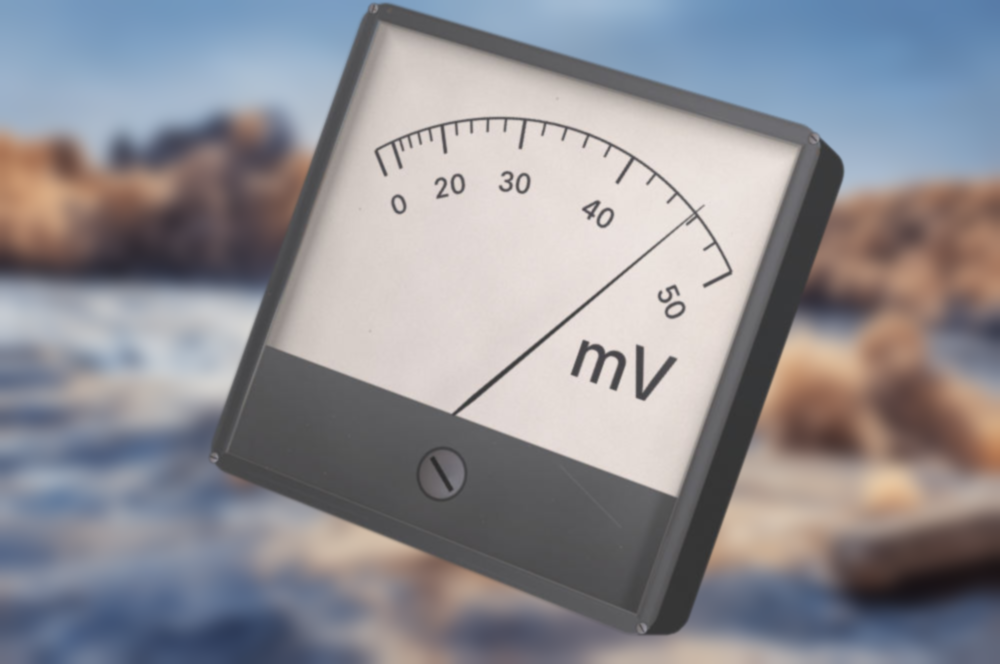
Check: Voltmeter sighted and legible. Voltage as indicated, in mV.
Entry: 46 mV
